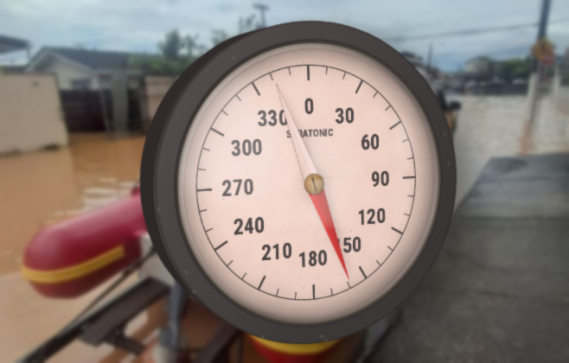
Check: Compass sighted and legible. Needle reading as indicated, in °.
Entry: 160 °
